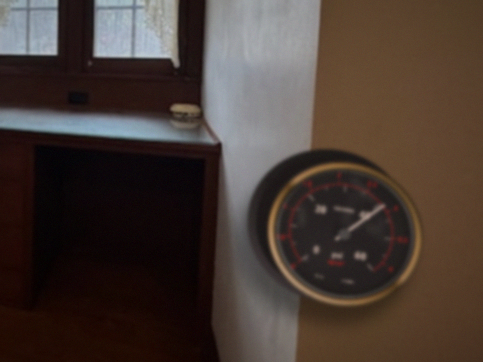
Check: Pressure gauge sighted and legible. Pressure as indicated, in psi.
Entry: 40 psi
